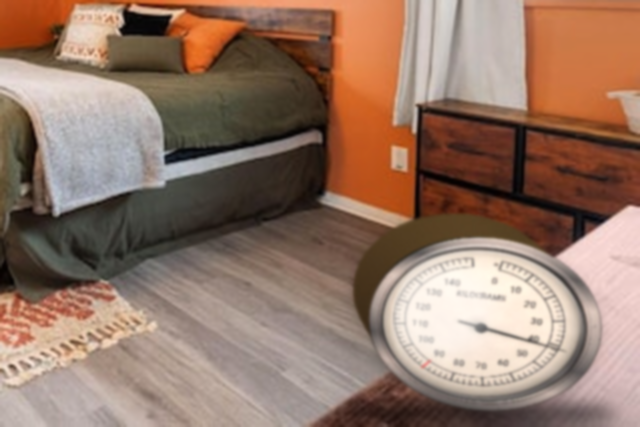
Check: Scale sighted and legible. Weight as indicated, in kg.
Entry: 40 kg
